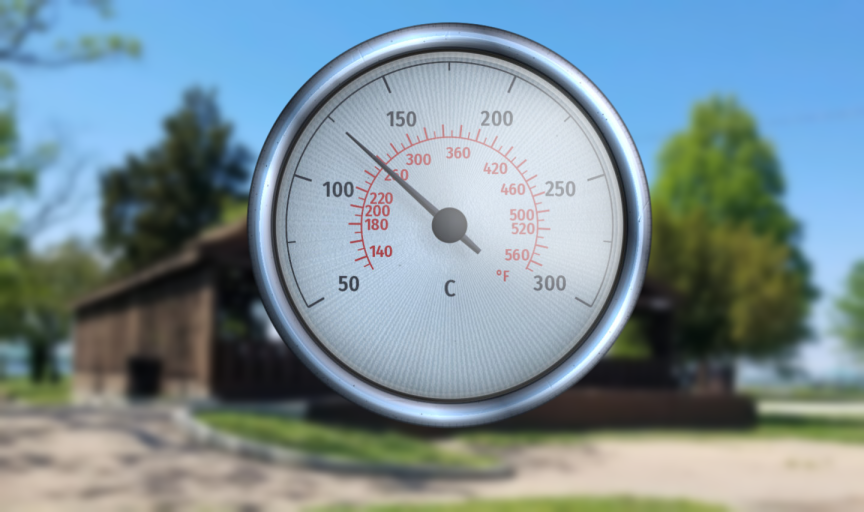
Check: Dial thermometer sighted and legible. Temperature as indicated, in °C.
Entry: 125 °C
